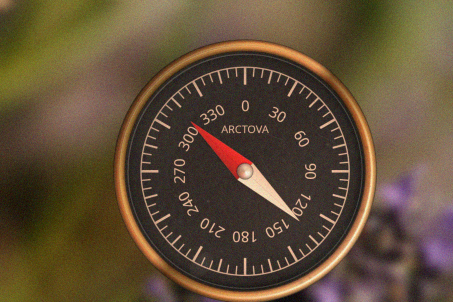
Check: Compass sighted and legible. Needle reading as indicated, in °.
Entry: 312.5 °
